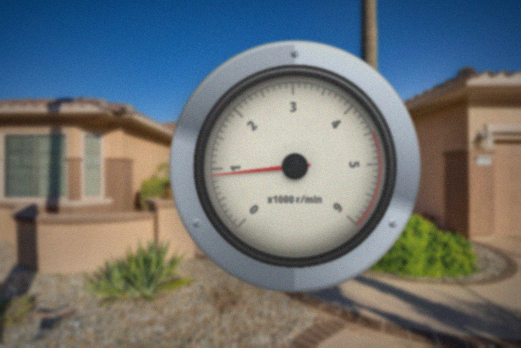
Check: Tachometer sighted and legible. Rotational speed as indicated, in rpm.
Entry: 900 rpm
